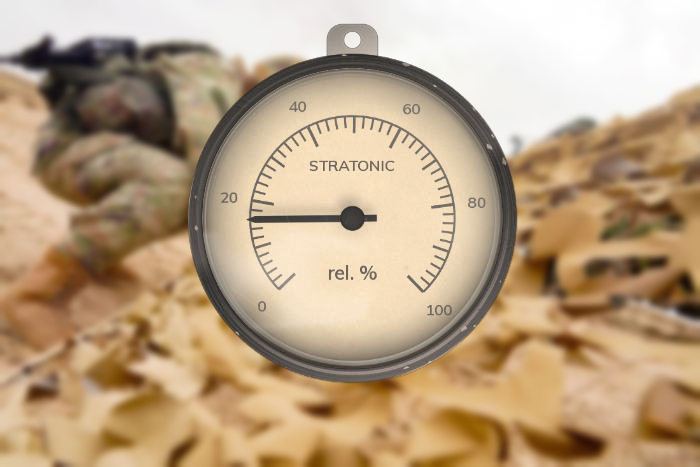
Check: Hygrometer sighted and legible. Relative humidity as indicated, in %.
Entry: 16 %
